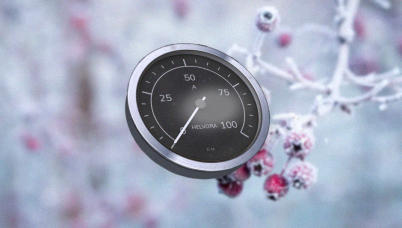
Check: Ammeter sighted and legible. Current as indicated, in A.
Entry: 0 A
